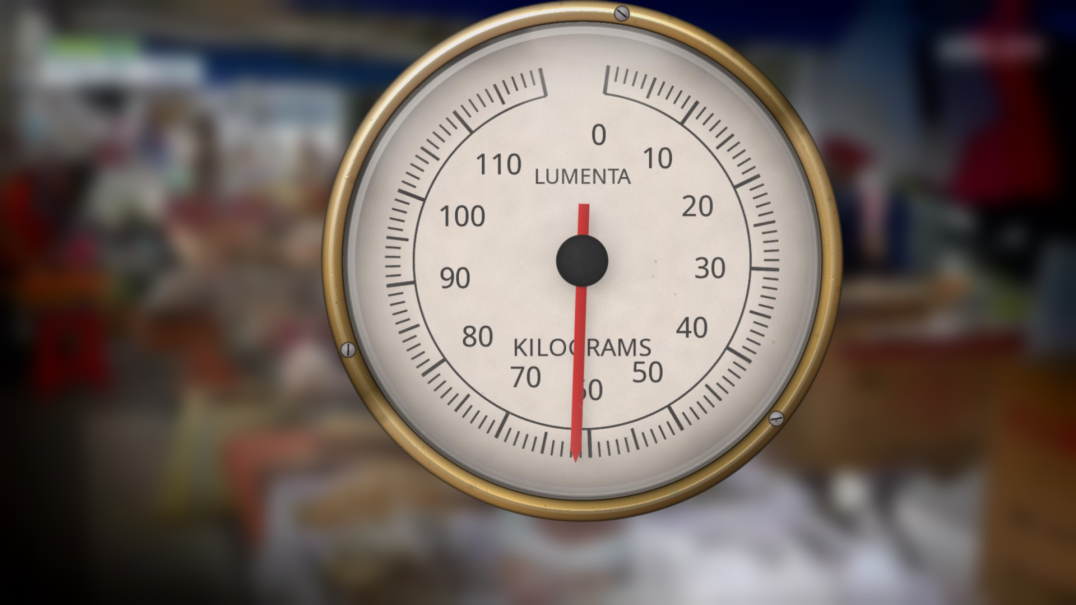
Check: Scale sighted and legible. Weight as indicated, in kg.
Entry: 61.5 kg
